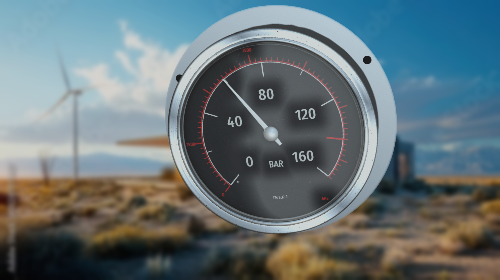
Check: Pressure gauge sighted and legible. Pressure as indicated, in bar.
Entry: 60 bar
